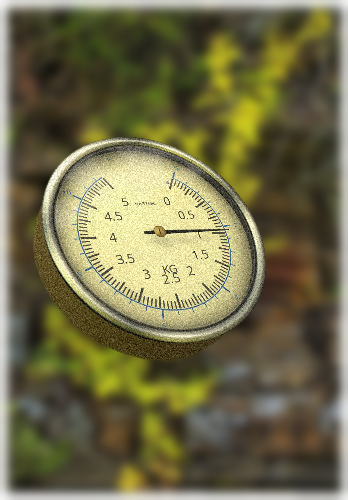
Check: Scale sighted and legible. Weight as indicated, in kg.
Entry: 1 kg
